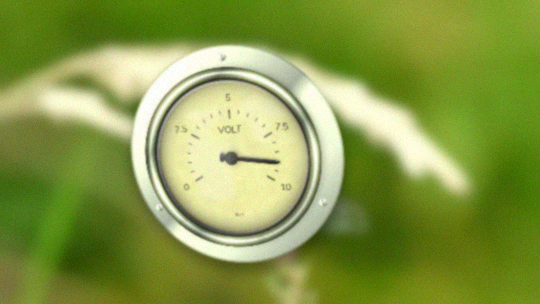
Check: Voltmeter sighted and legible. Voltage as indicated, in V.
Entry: 9 V
